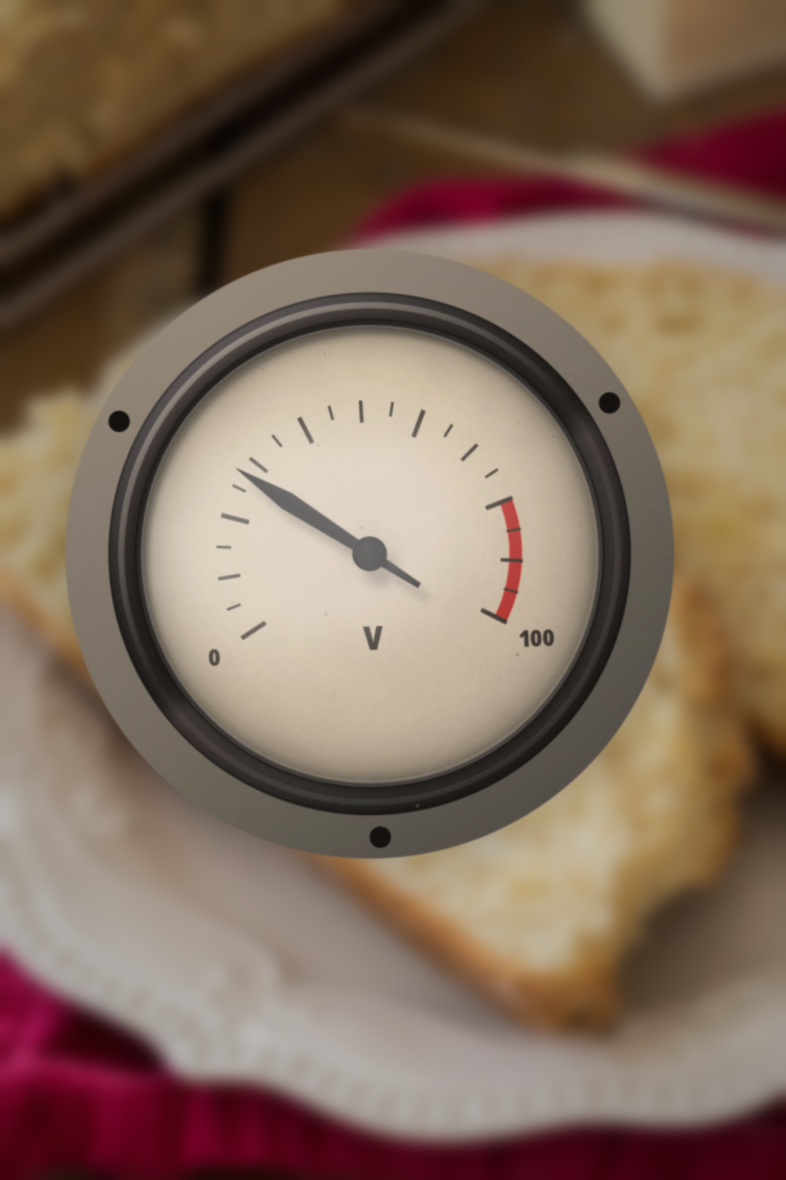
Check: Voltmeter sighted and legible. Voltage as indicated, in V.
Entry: 27.5 V
